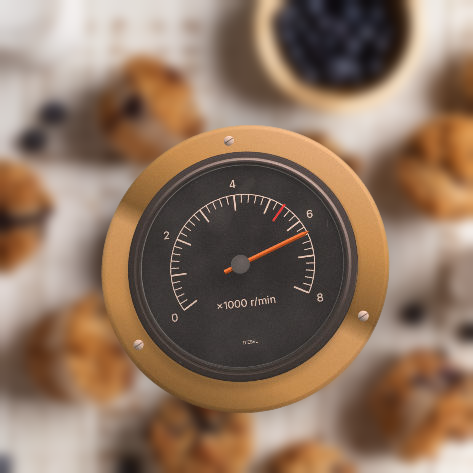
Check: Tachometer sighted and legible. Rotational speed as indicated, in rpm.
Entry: 6400 rpm
